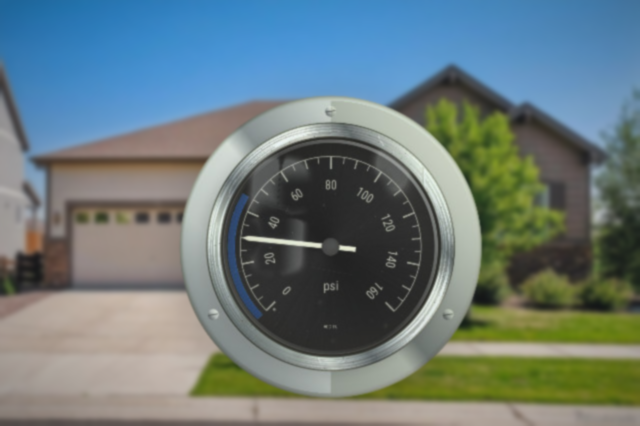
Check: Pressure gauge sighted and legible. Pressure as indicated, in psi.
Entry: 30 psi
